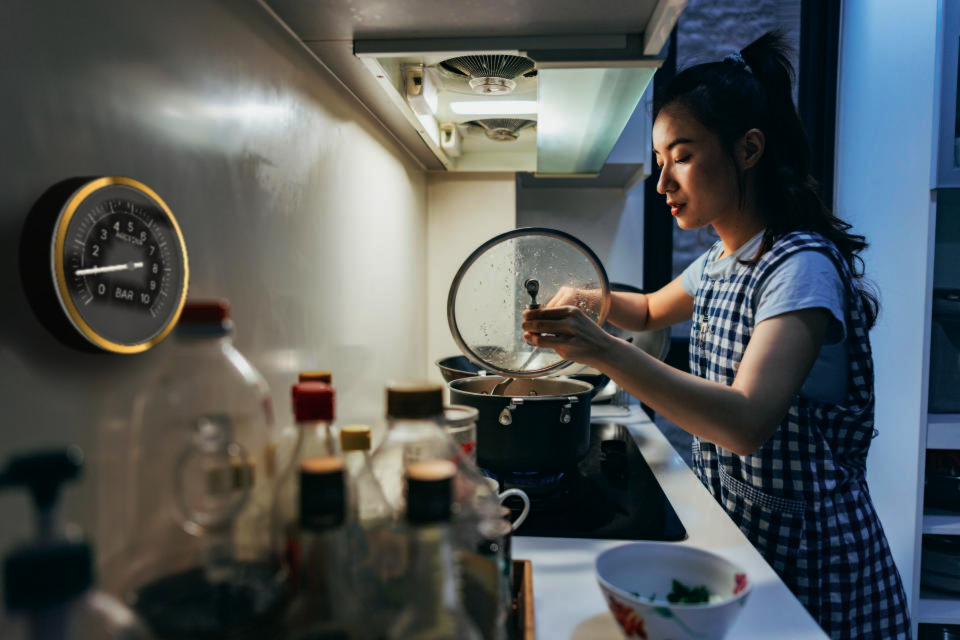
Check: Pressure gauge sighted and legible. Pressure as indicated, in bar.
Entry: 1 bar
